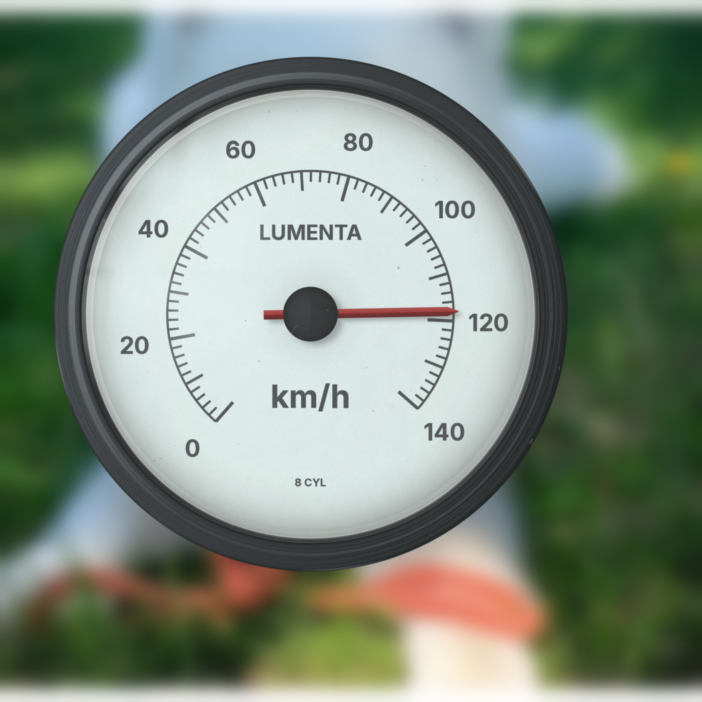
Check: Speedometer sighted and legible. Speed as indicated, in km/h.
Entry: 118 km/h
